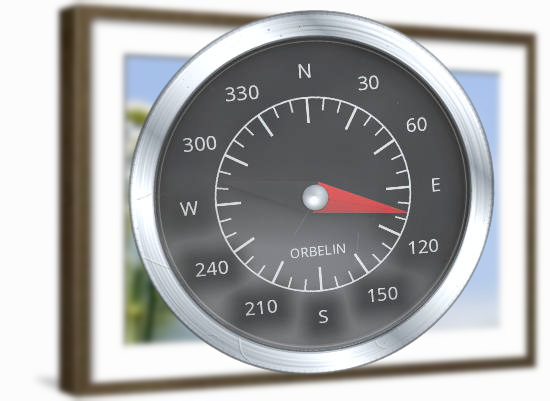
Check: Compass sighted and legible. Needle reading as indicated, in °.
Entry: 105 °
